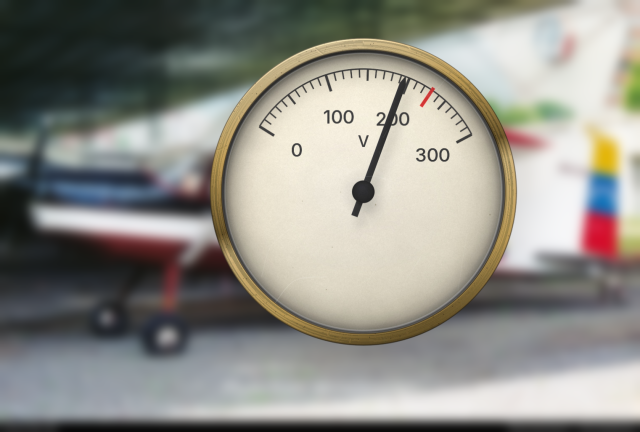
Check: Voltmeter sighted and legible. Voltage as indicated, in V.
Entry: 195 V
